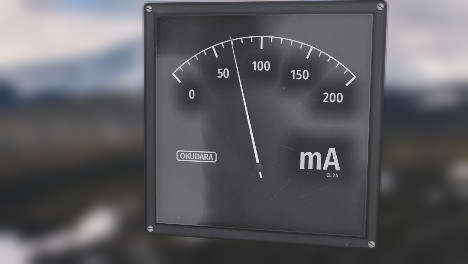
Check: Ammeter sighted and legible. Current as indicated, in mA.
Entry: 70 mA
